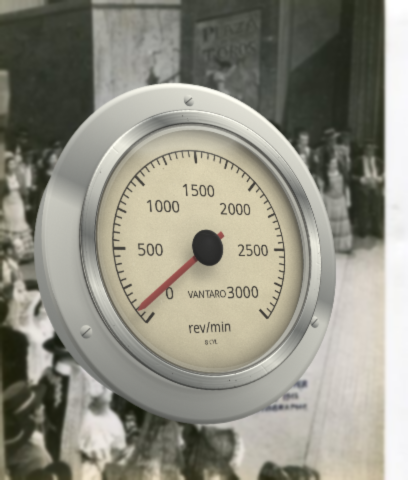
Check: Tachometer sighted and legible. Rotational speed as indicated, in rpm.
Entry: 100 rpm
